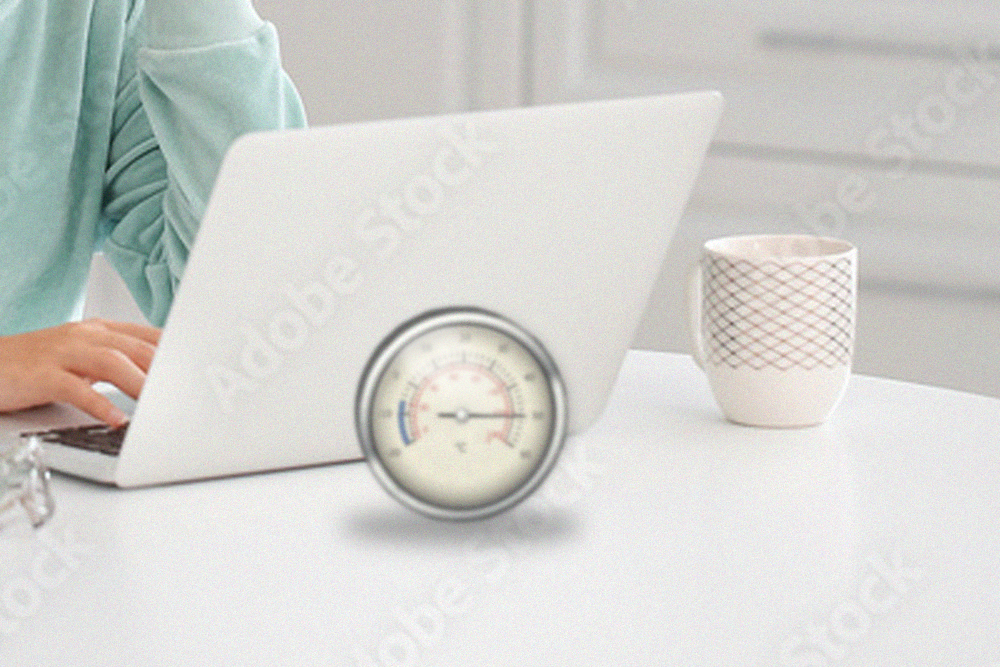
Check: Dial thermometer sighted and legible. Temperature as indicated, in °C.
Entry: 50 °C
